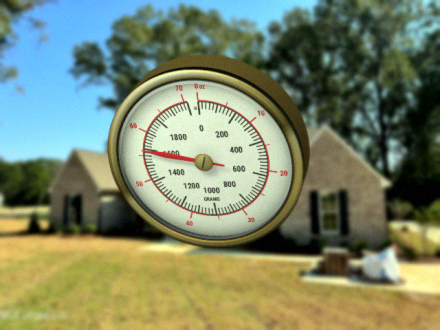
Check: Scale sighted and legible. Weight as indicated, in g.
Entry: 1600 g
